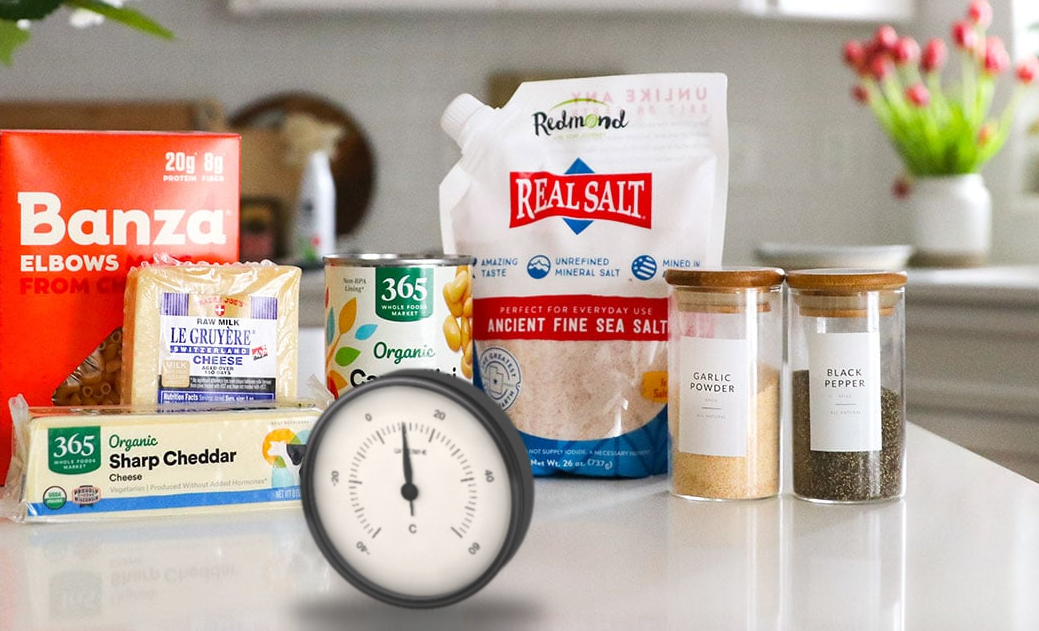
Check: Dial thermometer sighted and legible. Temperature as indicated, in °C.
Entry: 10 °C
